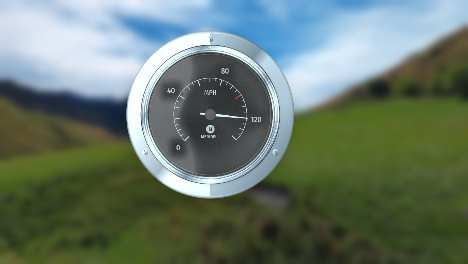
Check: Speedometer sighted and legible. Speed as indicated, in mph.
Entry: 120 mph
